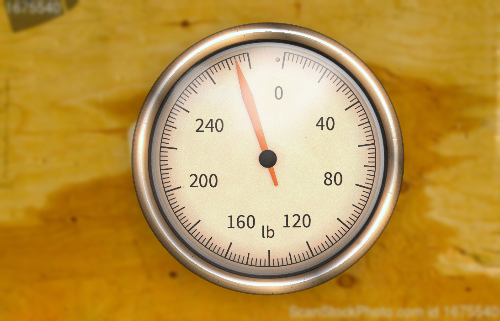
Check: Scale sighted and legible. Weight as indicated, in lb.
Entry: 274 lb
